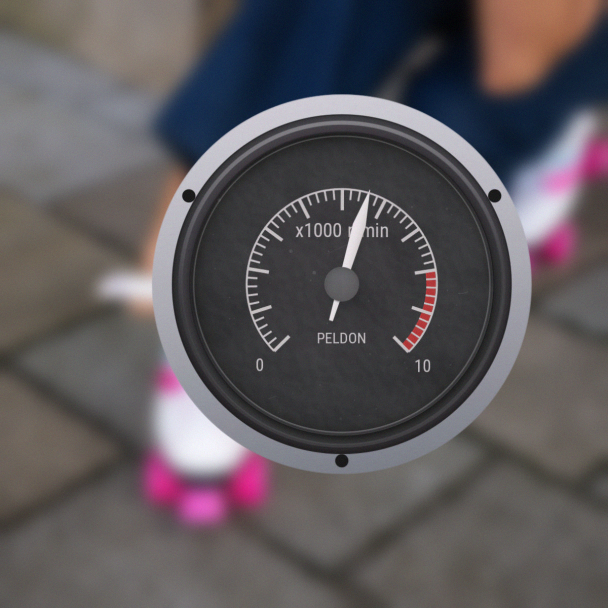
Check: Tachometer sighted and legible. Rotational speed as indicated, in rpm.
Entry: 5600 rpm
